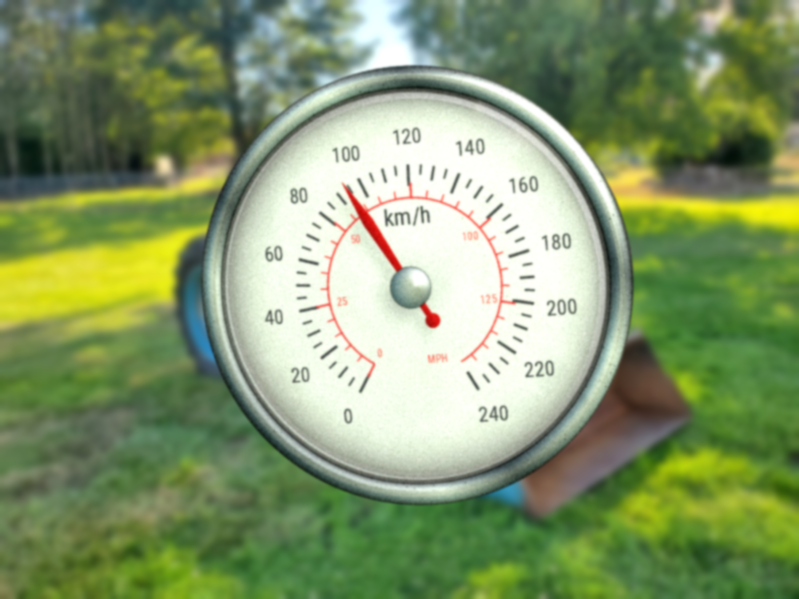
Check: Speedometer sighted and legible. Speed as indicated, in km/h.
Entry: 95 km/h
